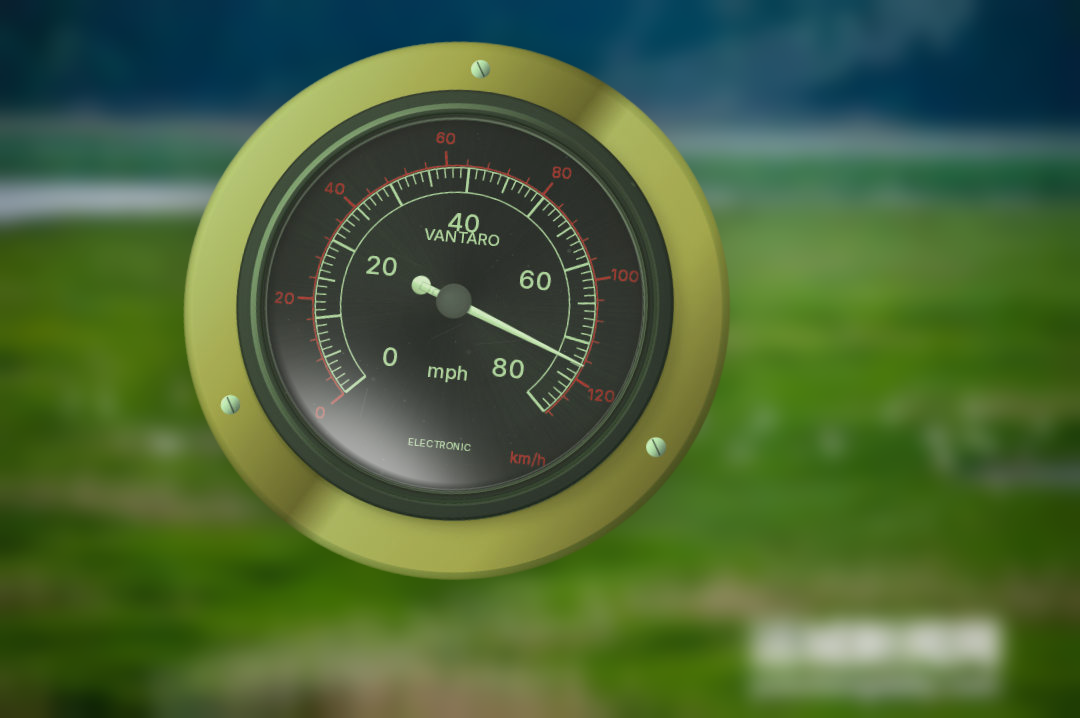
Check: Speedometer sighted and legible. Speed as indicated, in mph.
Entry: 73 mph
